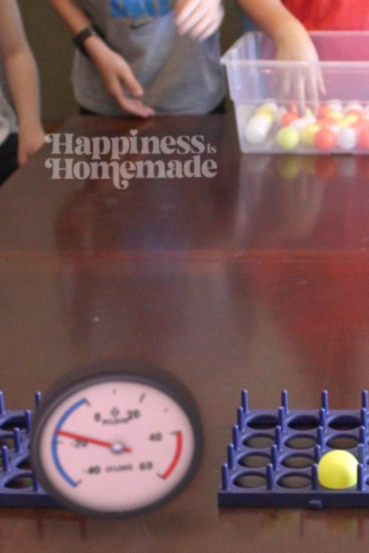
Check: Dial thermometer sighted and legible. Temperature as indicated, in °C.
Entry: -15 °C
